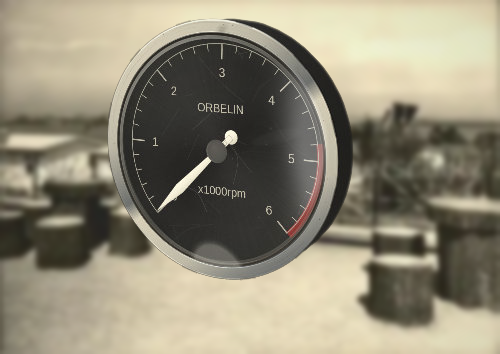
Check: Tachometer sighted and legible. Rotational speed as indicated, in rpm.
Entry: 0 rpm
